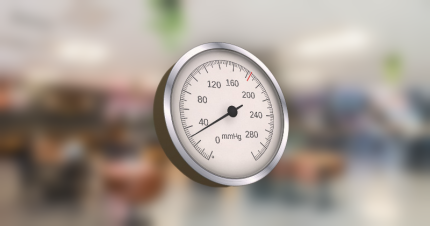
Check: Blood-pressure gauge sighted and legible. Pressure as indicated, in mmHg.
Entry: 30 mmHg
